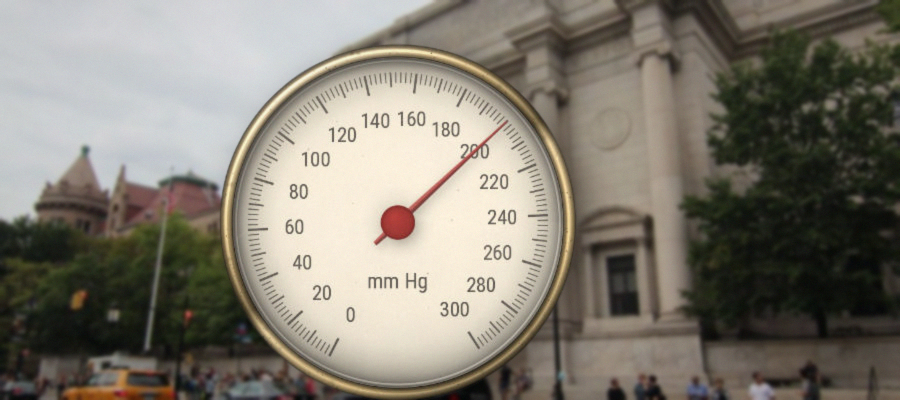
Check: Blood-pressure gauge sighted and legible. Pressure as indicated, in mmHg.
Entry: 200 mmHg
